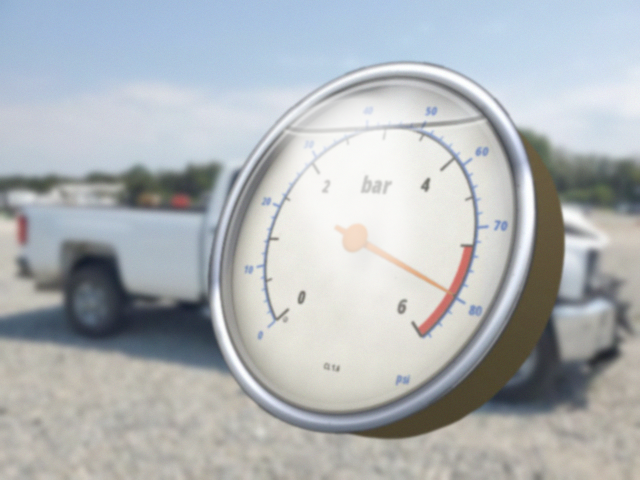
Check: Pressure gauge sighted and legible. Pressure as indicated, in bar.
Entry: 5.5 bar
